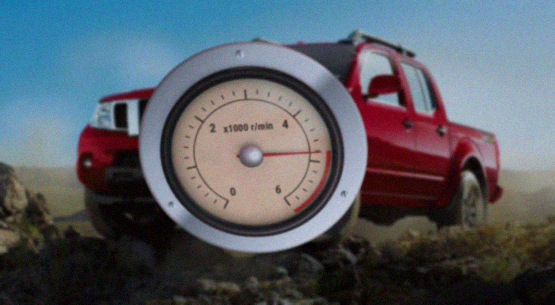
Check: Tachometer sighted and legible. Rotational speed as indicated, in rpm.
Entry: 4800 rpm
